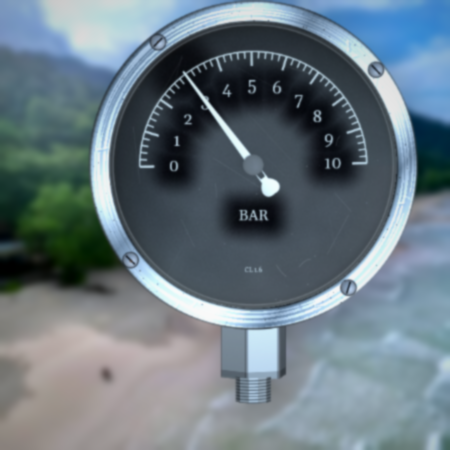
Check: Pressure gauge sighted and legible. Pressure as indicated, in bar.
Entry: 3 bar
